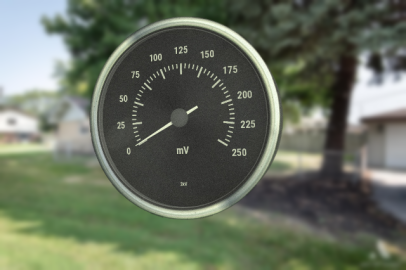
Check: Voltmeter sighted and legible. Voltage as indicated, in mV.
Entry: 0 mV
